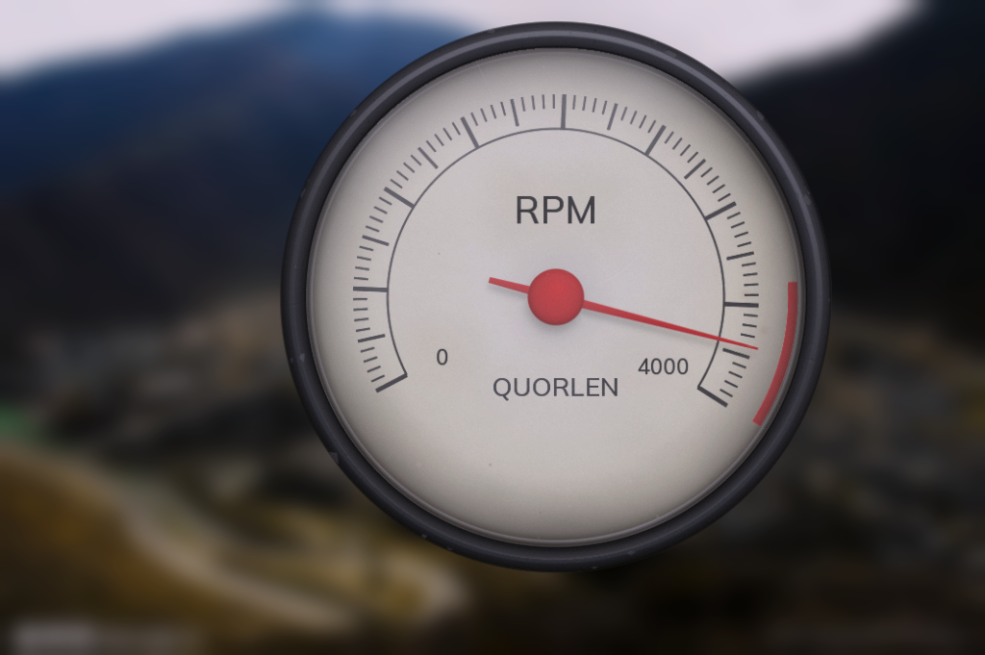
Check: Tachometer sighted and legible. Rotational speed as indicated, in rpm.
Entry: 3700 rpm
